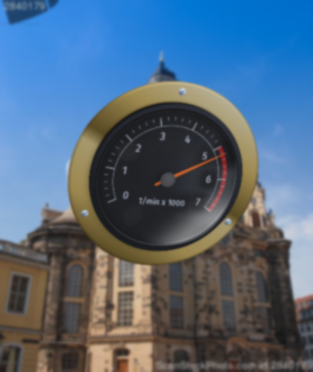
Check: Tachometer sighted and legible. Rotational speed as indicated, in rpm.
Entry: 5200 rpm
